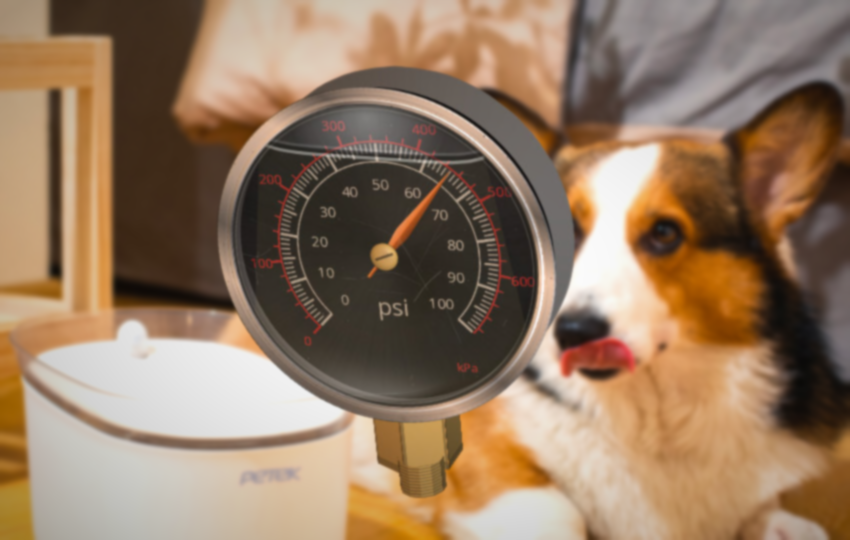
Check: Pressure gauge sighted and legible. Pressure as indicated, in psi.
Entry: 65 psi
